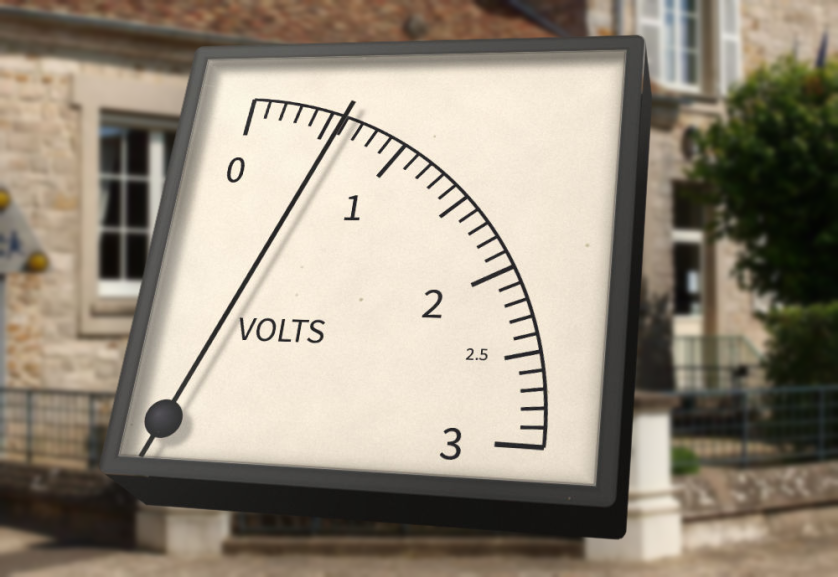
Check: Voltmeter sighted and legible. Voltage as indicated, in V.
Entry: 0.6 V
